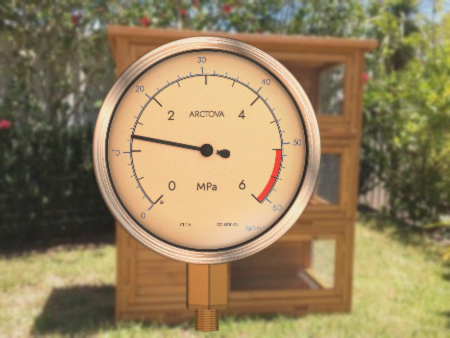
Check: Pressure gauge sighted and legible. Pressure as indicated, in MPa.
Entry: 1.25 MPa
